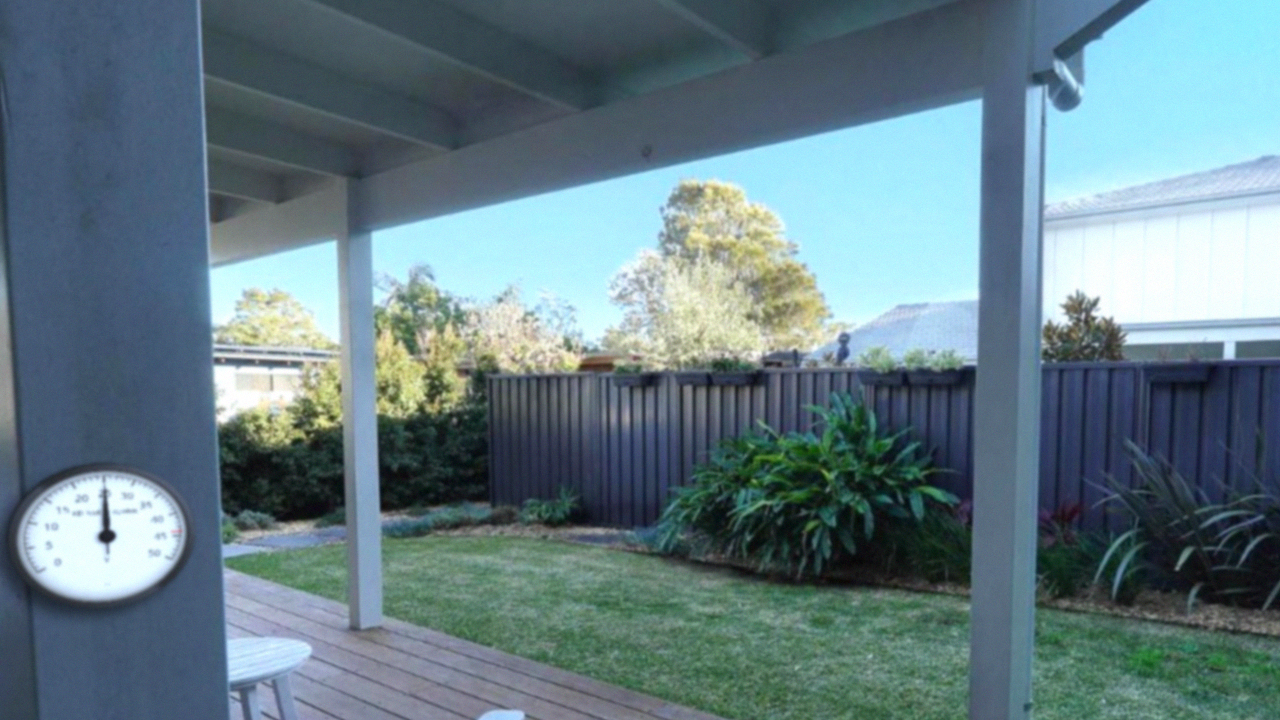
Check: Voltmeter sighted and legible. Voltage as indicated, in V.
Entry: 25 V
